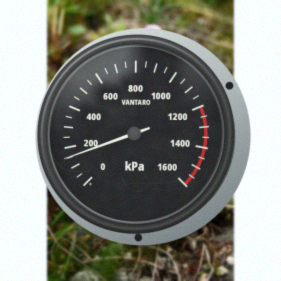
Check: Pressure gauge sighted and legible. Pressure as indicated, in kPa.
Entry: 150 kPa
